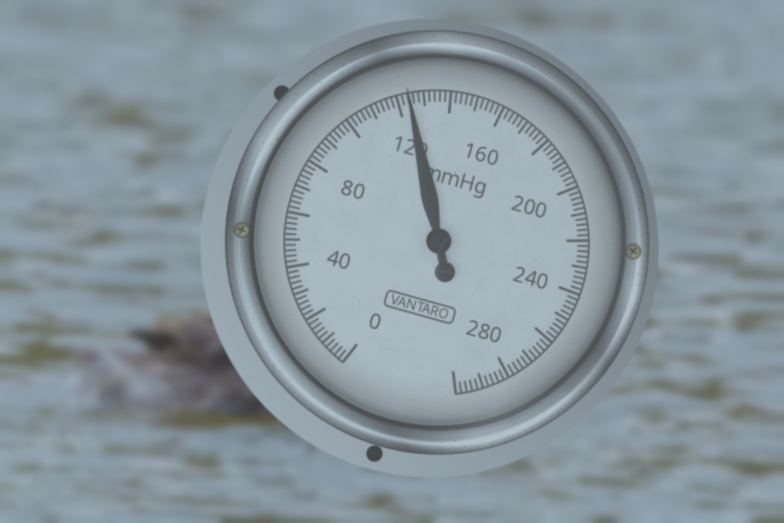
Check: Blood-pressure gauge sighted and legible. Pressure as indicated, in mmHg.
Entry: 124 mmHg
